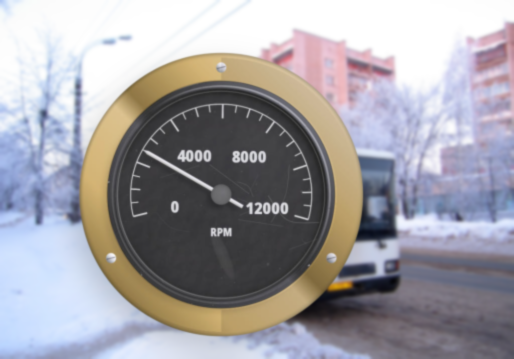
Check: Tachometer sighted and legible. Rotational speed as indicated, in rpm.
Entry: 2500 rpm
